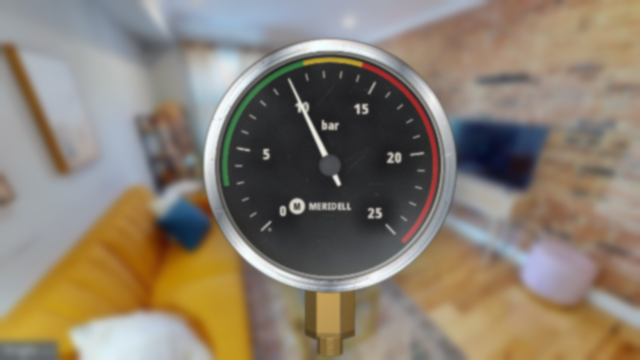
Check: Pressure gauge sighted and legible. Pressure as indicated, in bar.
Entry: 10 bar
